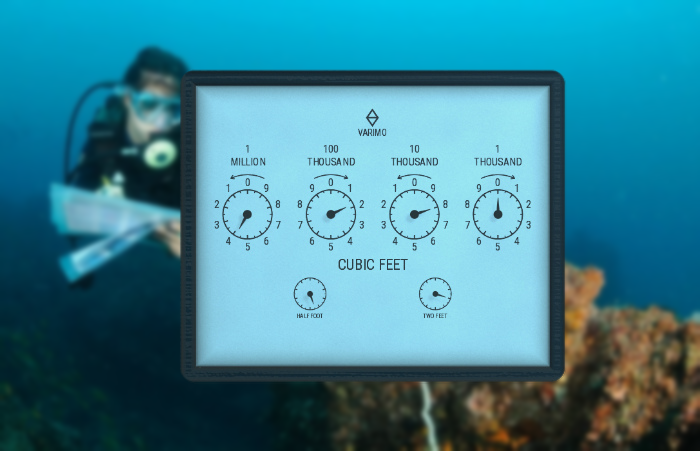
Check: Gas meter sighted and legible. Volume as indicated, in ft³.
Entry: 418000 ft³
